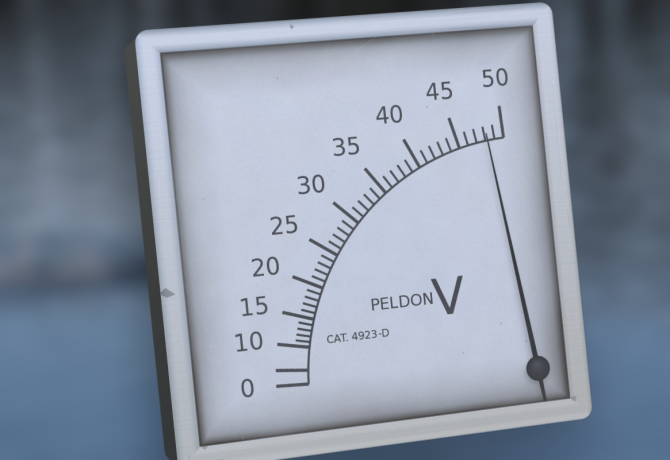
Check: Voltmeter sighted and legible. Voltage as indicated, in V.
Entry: 48 V
